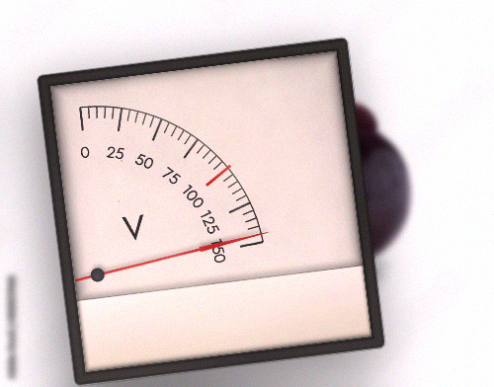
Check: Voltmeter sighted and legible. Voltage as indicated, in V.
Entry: 145 V
